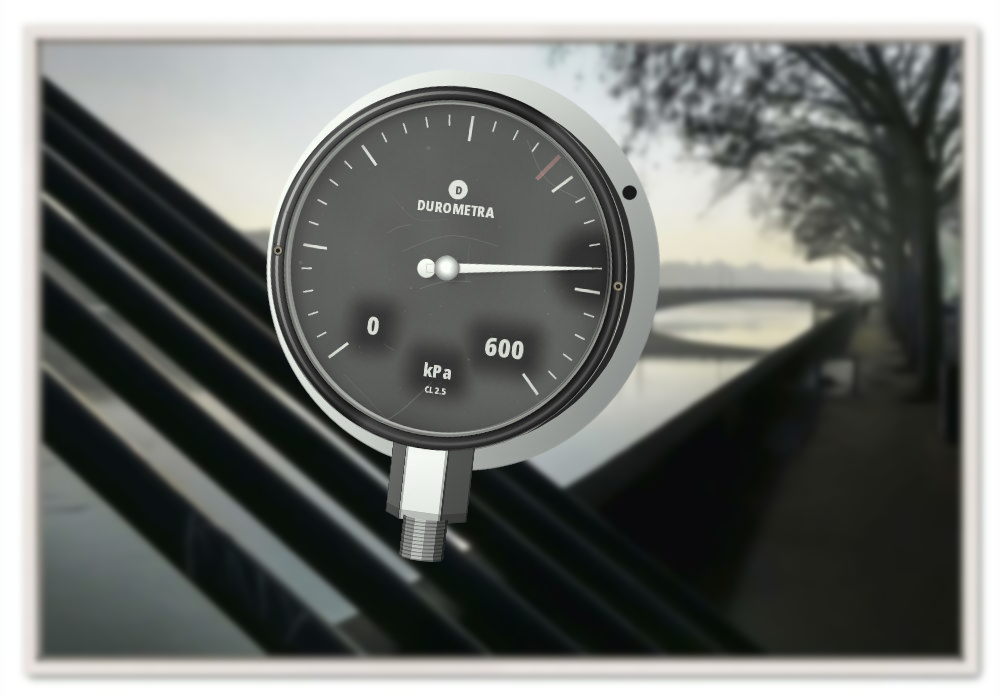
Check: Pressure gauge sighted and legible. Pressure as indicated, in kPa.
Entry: 480 kPa
